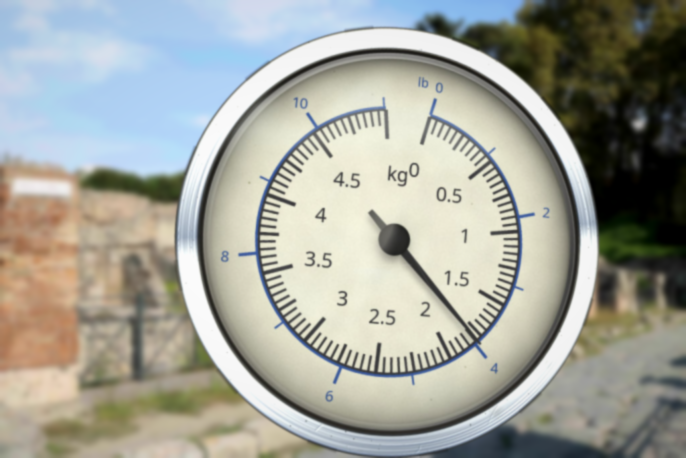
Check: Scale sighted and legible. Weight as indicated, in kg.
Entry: 1.8 kg
